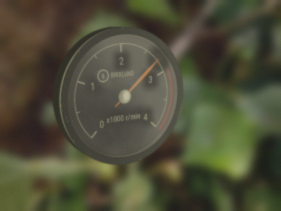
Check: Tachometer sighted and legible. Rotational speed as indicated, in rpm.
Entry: 2750 rpm
